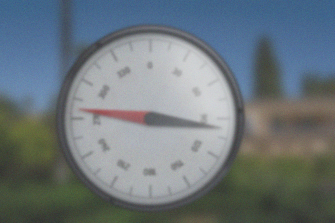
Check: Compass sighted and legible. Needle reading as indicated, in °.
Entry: 277.5 °
